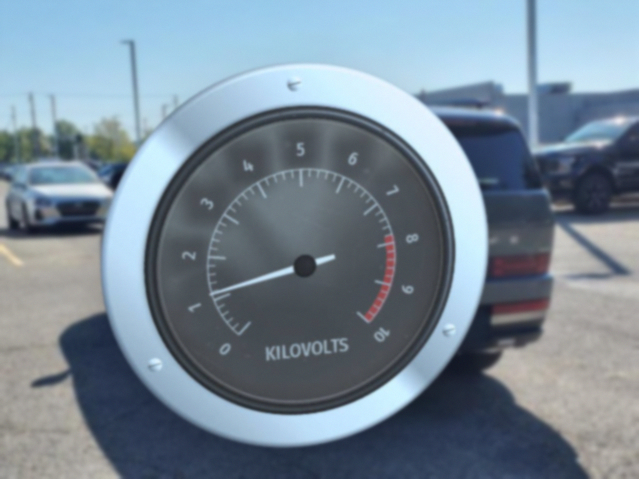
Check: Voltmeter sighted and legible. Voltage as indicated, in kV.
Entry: 1.2 kV
